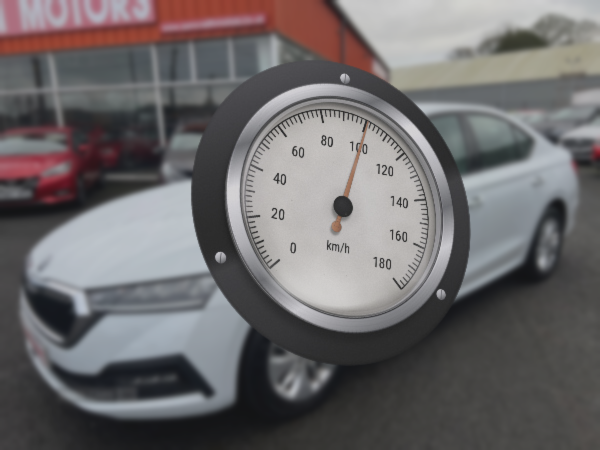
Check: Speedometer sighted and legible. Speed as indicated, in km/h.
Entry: 100 km/h
